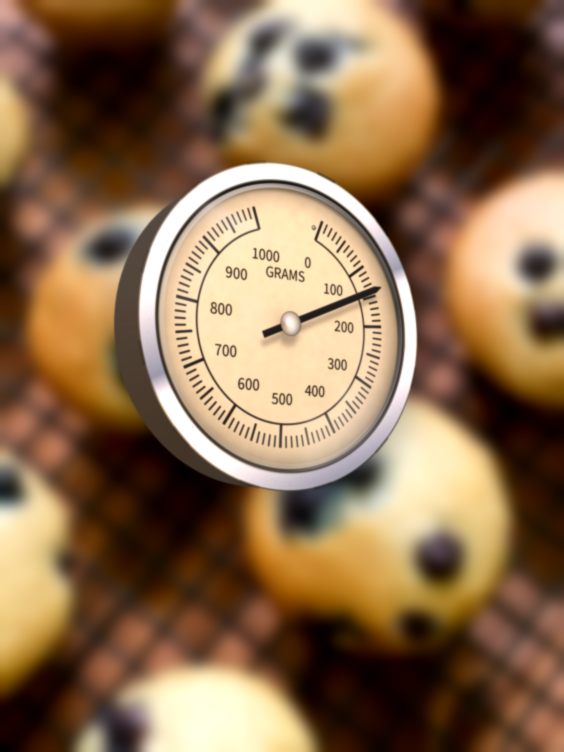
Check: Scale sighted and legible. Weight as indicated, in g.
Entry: 140 g
